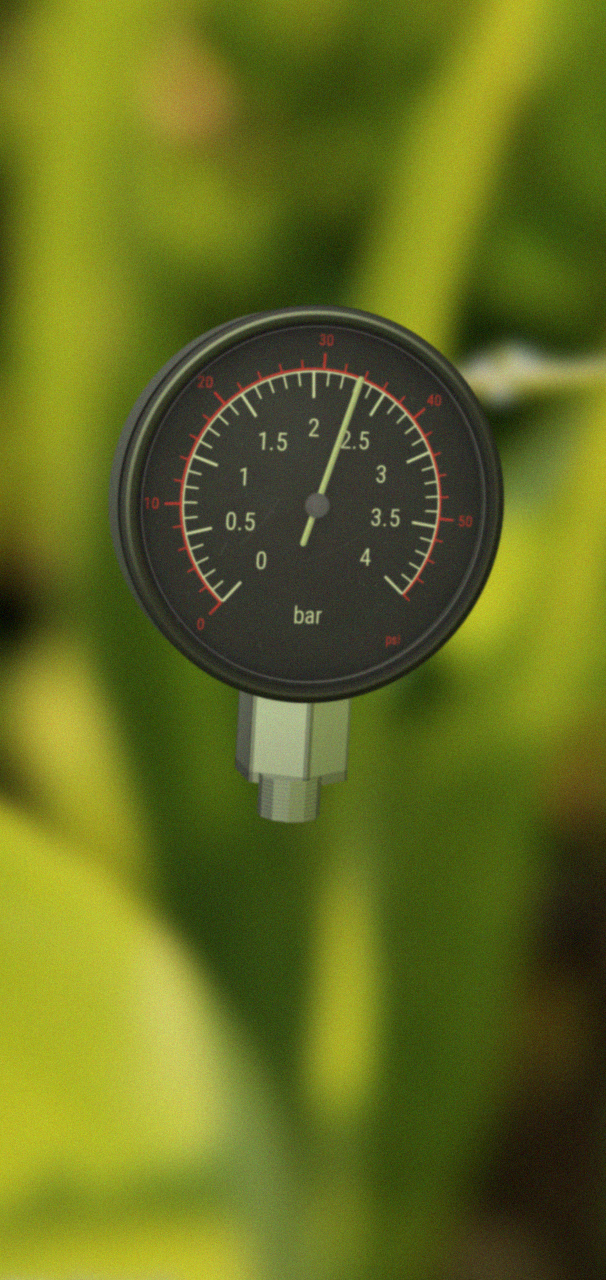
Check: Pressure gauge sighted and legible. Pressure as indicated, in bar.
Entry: 2.3 bar
